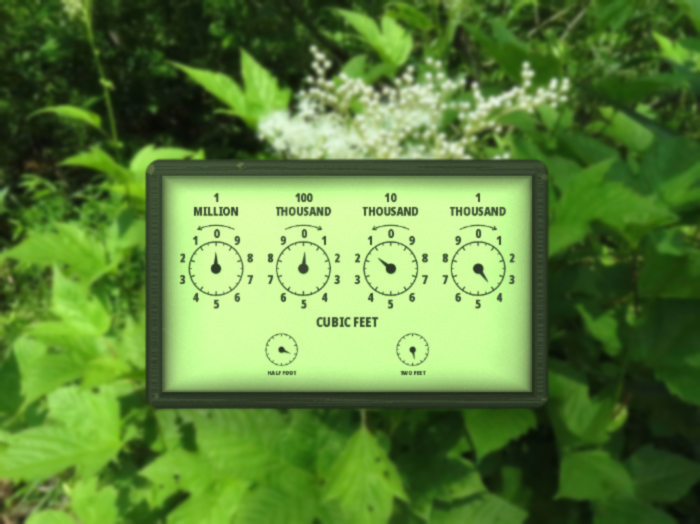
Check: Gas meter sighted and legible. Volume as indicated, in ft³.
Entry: 1400 ft³
